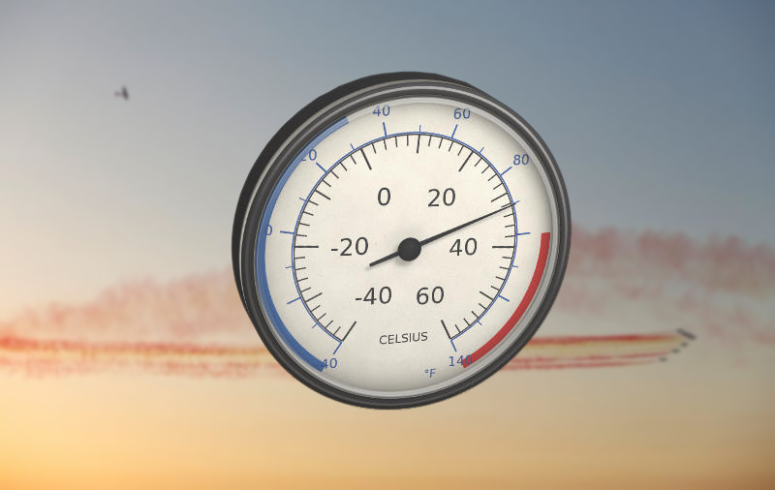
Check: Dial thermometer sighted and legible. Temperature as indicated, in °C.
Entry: 32 °C
